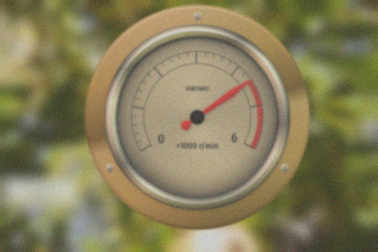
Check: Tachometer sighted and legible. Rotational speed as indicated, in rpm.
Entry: 4400 rpm
